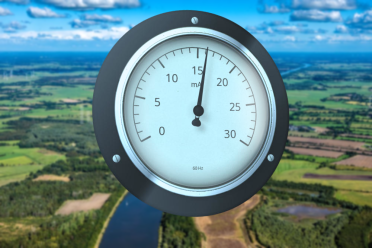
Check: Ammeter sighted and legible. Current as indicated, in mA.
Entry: 16 mA
